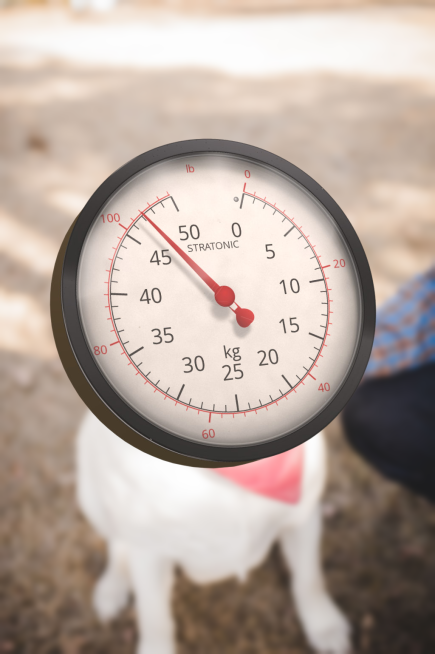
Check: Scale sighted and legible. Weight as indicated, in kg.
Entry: 47 kg
